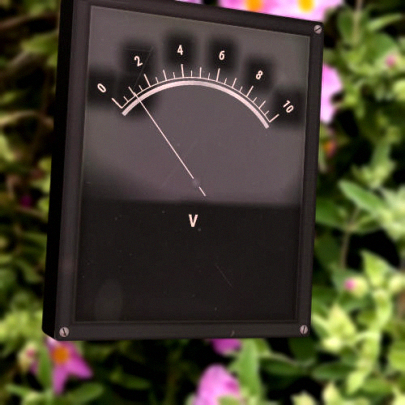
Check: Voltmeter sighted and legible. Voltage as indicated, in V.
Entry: 1 V
